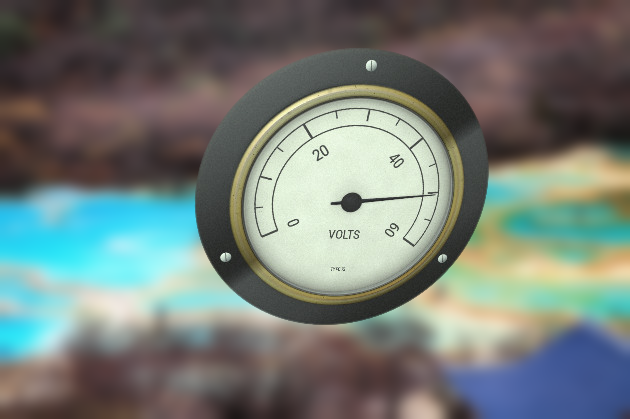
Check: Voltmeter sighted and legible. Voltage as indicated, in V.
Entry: 50 V
